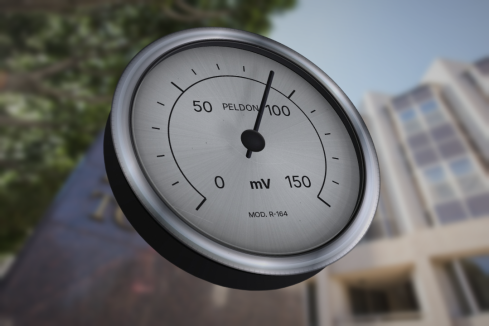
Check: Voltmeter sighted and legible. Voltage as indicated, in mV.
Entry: 90 mV
